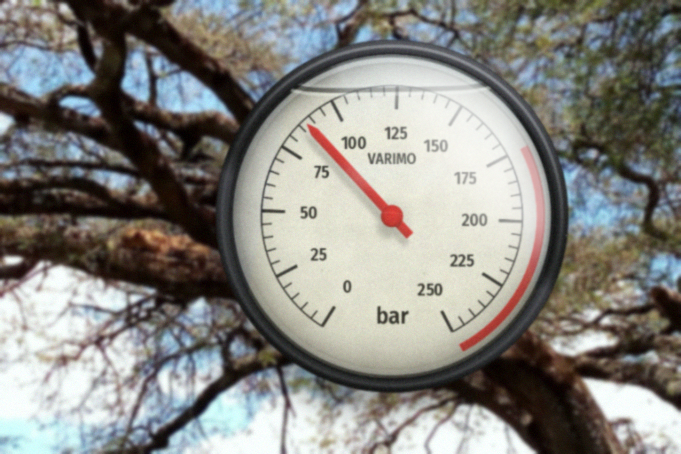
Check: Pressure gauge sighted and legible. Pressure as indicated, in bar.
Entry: 87.5 bar
